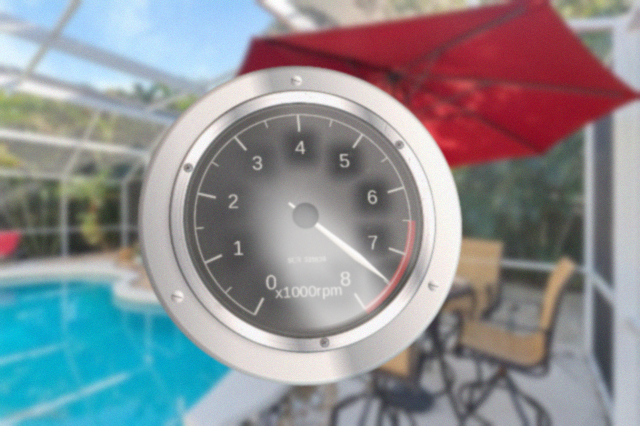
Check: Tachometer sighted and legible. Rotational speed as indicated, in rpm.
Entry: 7500 rpm
